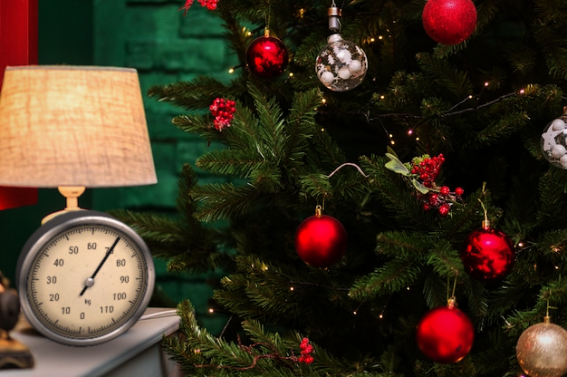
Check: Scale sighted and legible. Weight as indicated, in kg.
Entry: 70 kg
